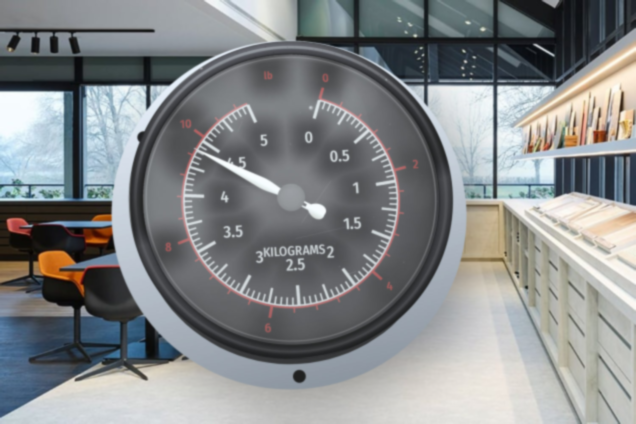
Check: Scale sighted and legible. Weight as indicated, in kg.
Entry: 4.4 kg
